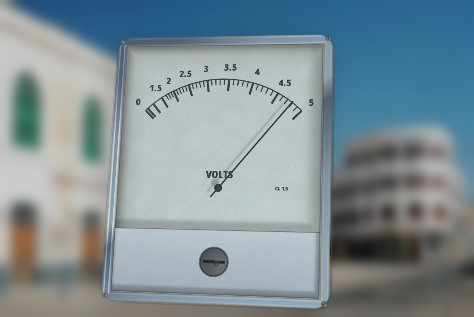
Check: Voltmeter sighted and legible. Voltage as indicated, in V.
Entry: 4.8 V
